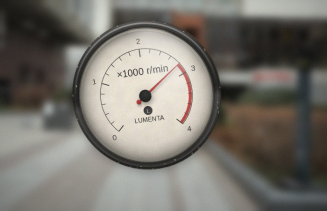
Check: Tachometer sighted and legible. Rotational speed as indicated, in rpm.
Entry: 2800 rpm
